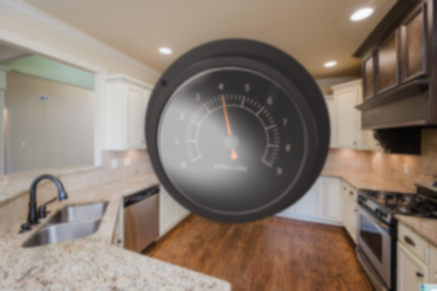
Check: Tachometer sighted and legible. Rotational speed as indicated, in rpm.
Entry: 4000 rpm
